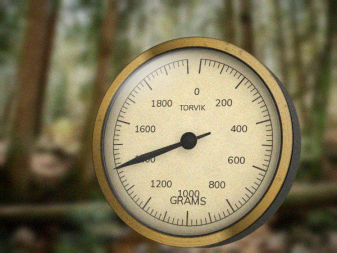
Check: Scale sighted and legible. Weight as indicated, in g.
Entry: 1400 g
